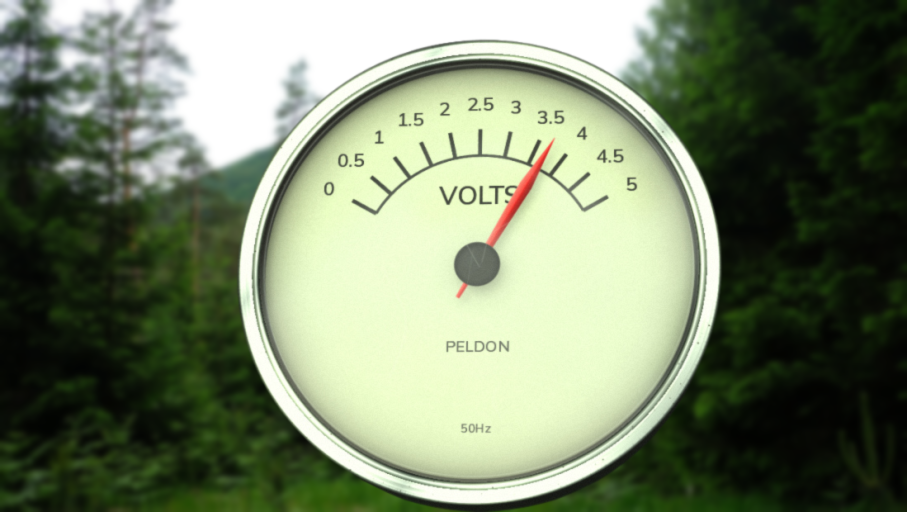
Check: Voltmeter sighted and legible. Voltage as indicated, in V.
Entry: 3.75 V
